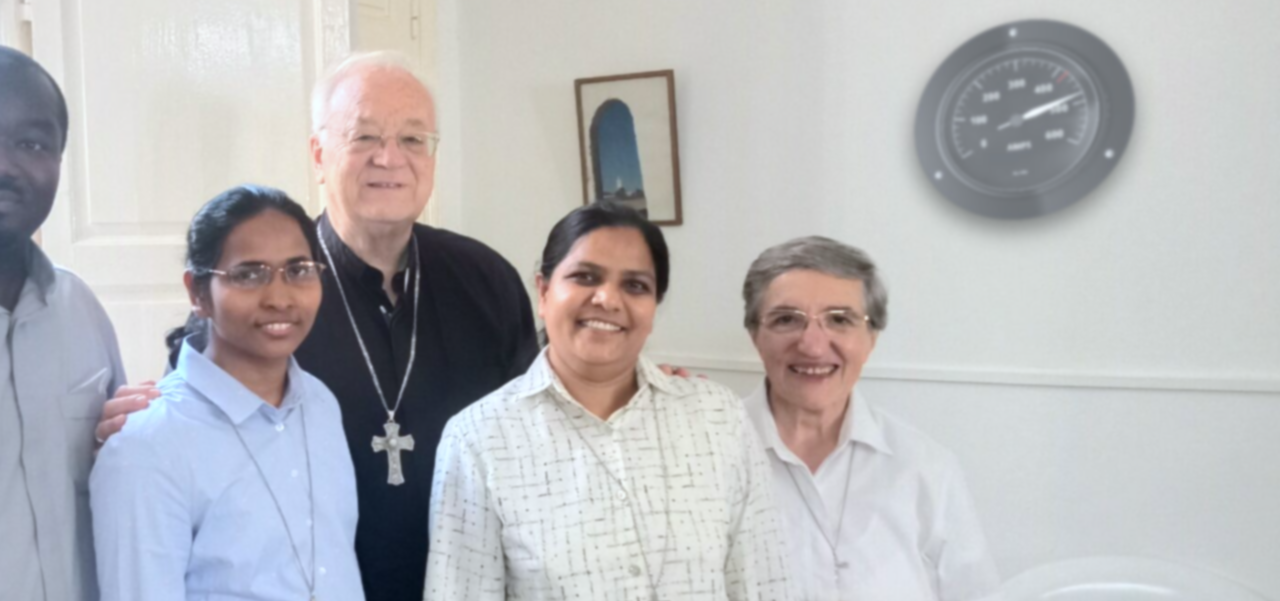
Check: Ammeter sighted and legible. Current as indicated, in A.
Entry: 480 A
